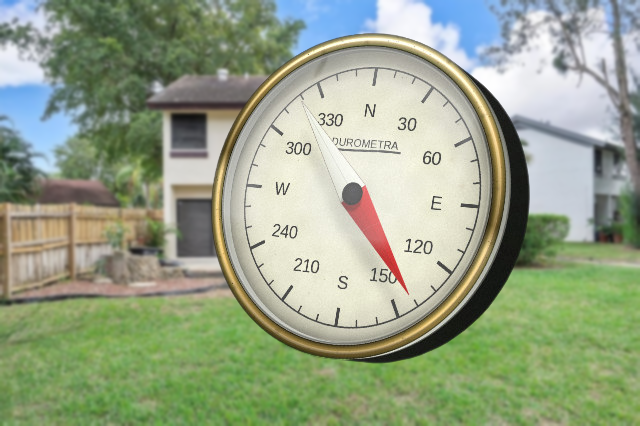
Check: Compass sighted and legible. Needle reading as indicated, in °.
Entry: 140 °
